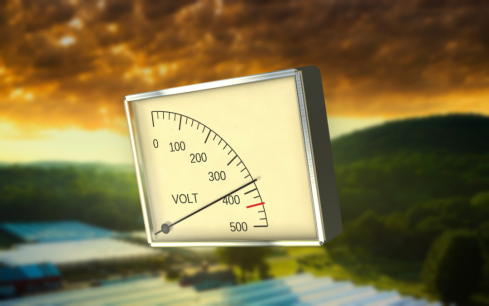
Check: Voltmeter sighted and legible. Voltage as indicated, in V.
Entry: 380 V
